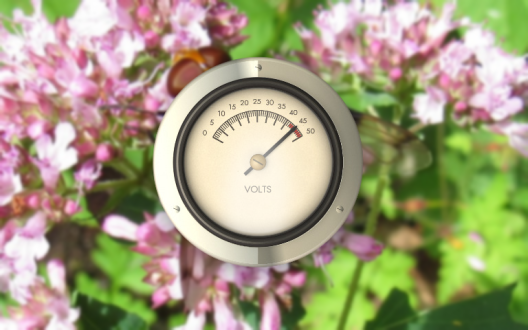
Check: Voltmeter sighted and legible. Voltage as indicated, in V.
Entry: 45 V
